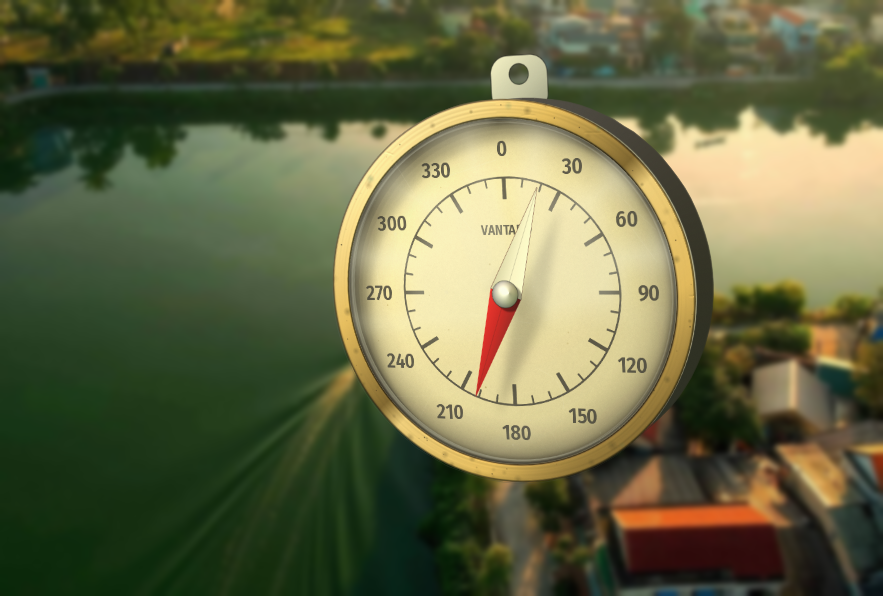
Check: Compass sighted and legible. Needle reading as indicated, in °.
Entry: 200 °
